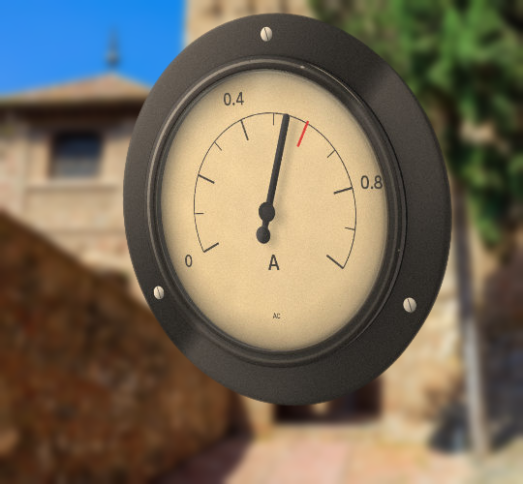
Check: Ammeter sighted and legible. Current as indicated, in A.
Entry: 0.55 A
